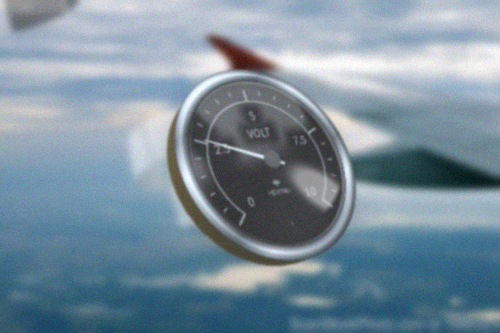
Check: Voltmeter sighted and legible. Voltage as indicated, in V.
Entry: 2.5 V
